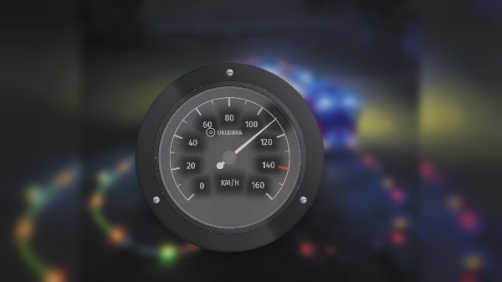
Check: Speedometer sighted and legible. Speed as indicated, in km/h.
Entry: 110 km/h
